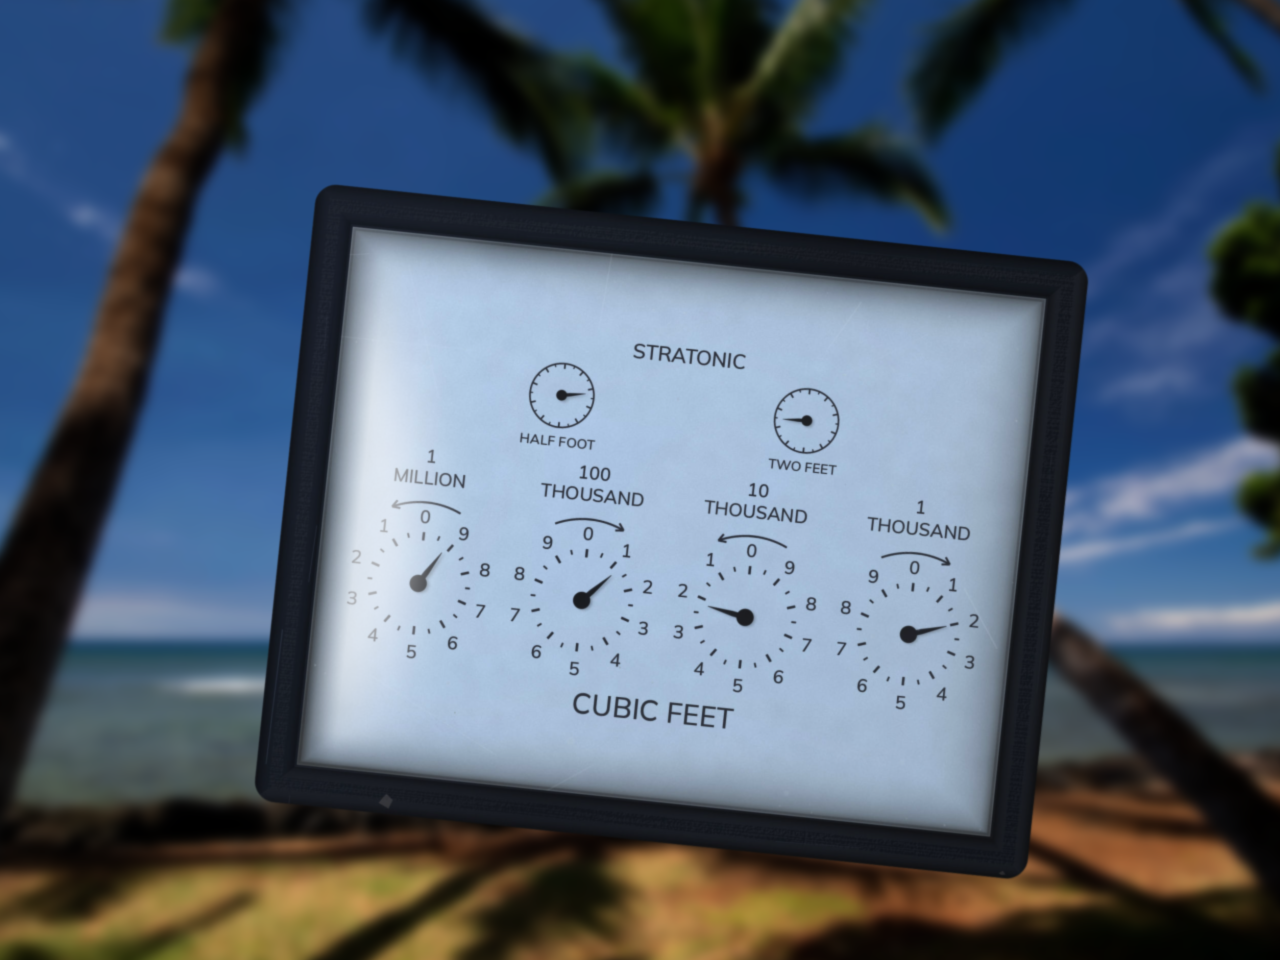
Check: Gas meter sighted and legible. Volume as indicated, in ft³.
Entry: 912200 ft³
